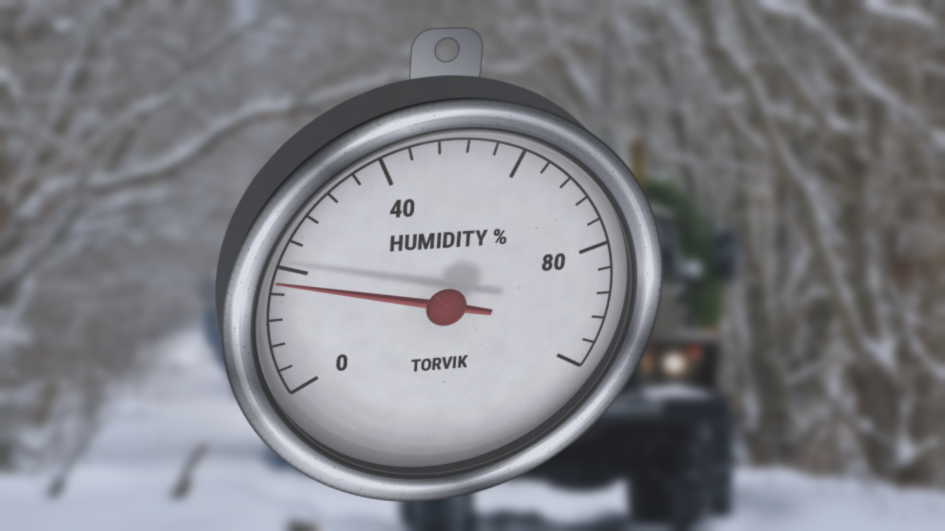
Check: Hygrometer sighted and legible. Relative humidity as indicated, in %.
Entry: 18 %
